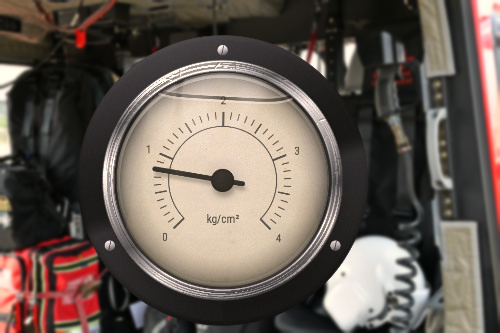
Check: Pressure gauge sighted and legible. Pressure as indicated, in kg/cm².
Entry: 0.8 kg/cm²
